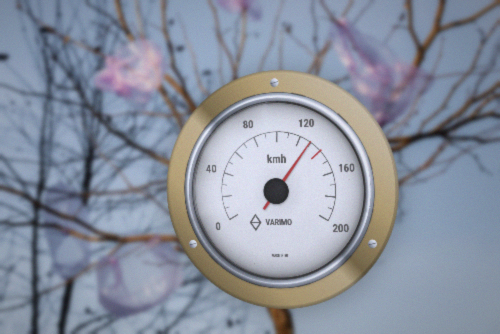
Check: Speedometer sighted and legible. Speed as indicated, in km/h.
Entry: 130 km/h
